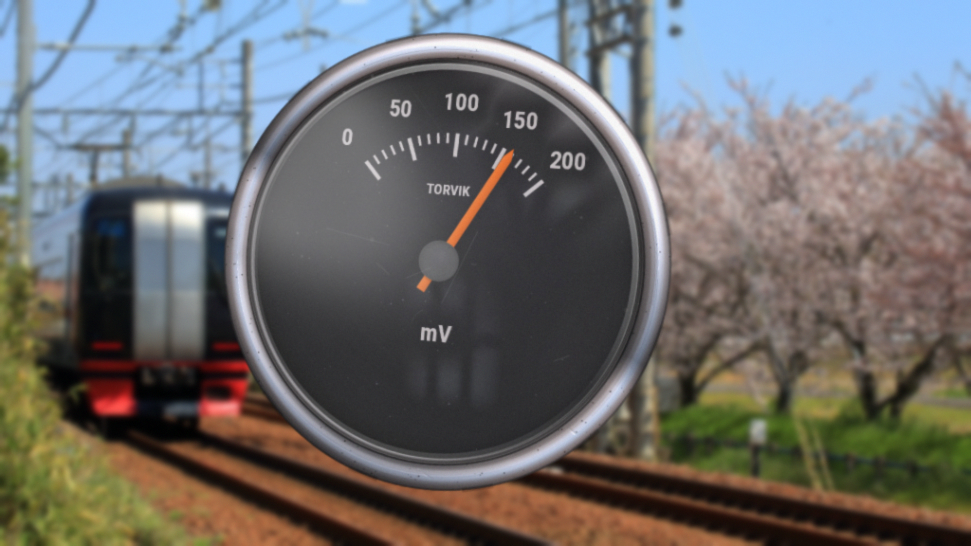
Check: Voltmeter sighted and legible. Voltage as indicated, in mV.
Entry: 160 mV
